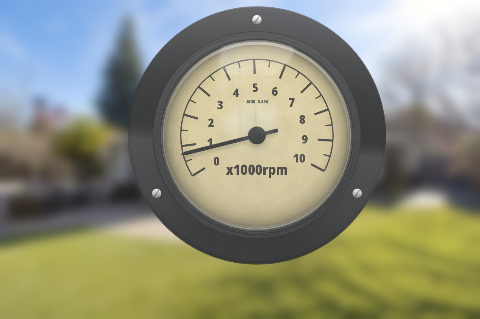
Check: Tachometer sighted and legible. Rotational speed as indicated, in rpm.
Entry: 750 rpm
